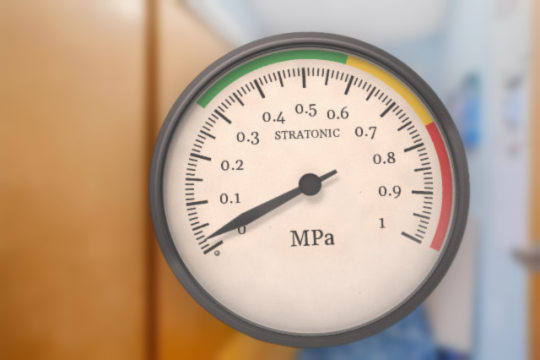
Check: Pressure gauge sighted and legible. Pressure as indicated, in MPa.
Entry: 0.02 MPa
